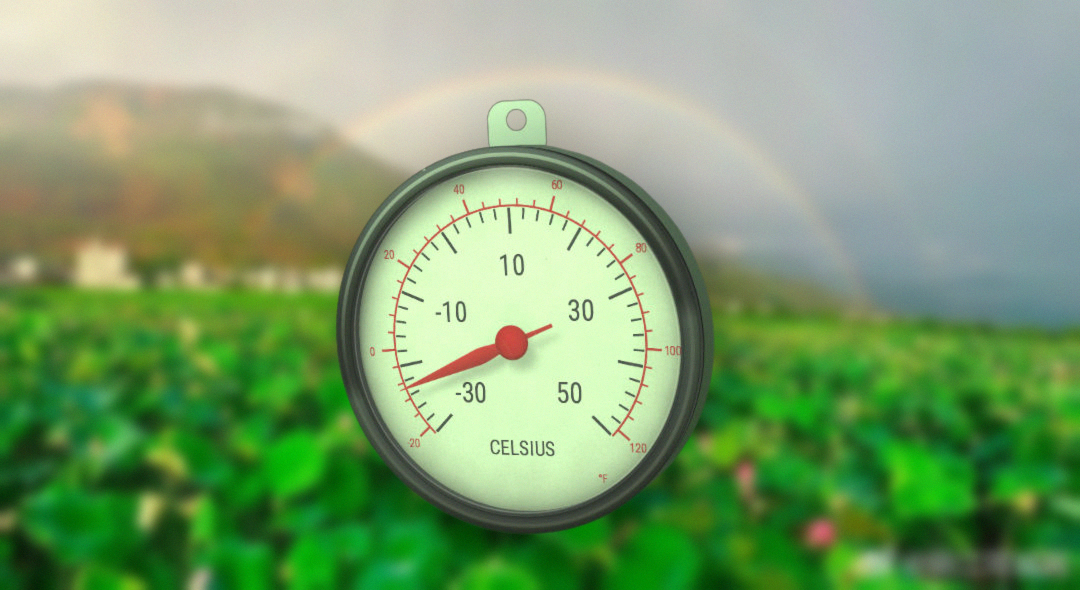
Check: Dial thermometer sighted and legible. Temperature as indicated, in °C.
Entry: -23 °C
